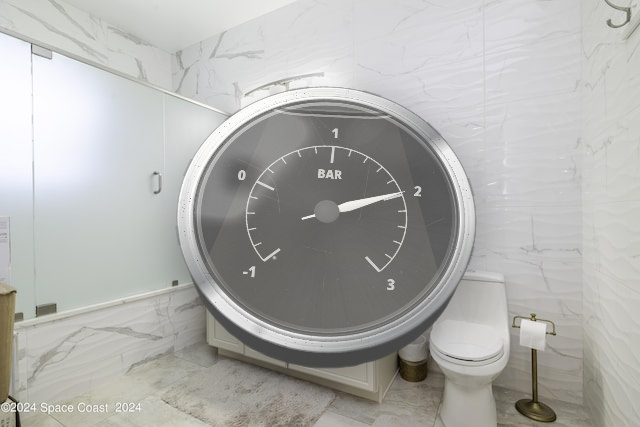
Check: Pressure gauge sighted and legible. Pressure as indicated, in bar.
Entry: 2 bar
